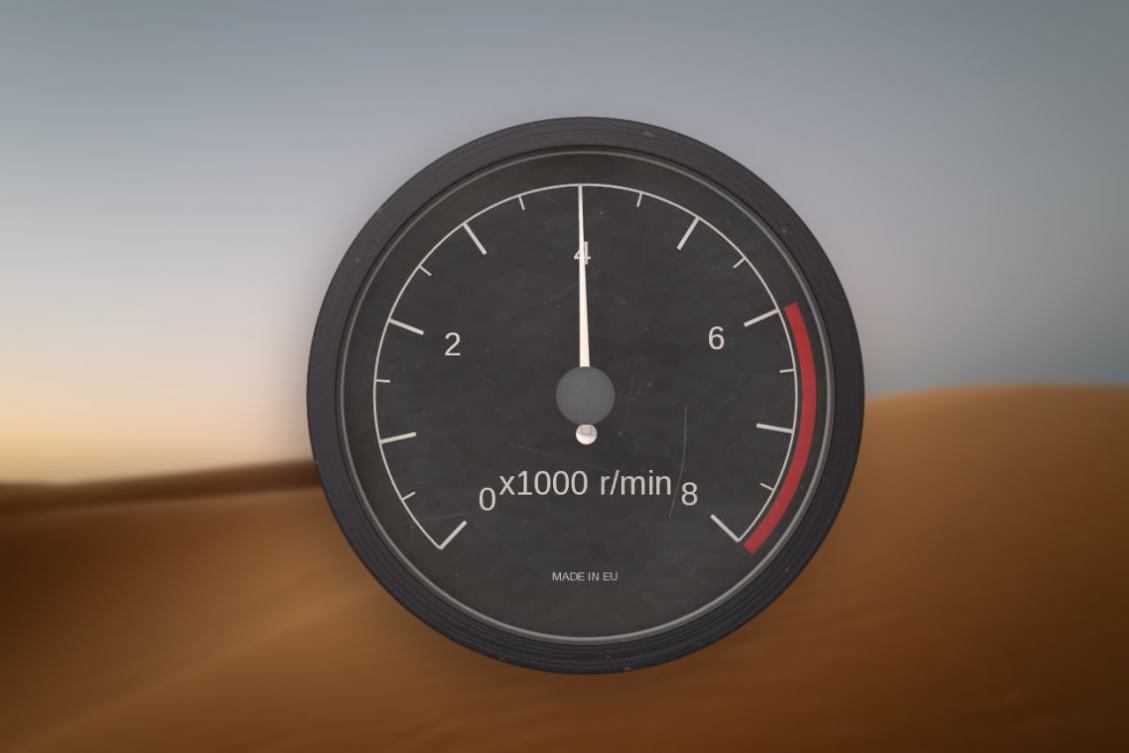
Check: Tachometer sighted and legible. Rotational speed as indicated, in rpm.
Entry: 4000 rpm
